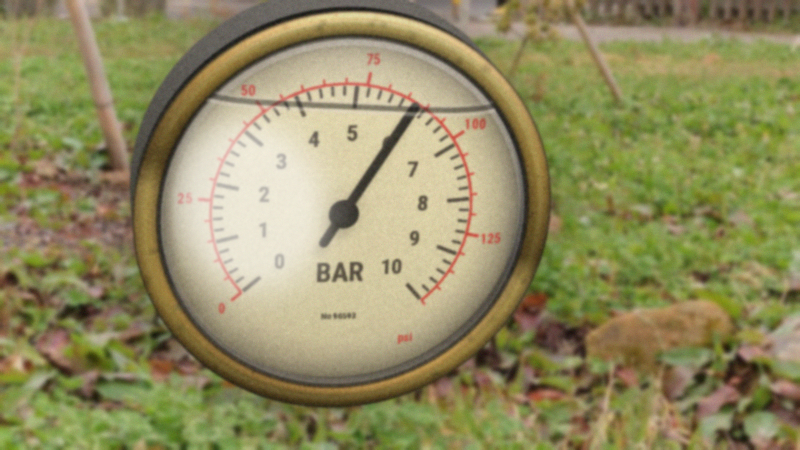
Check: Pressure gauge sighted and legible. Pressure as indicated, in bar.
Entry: 6 bar
